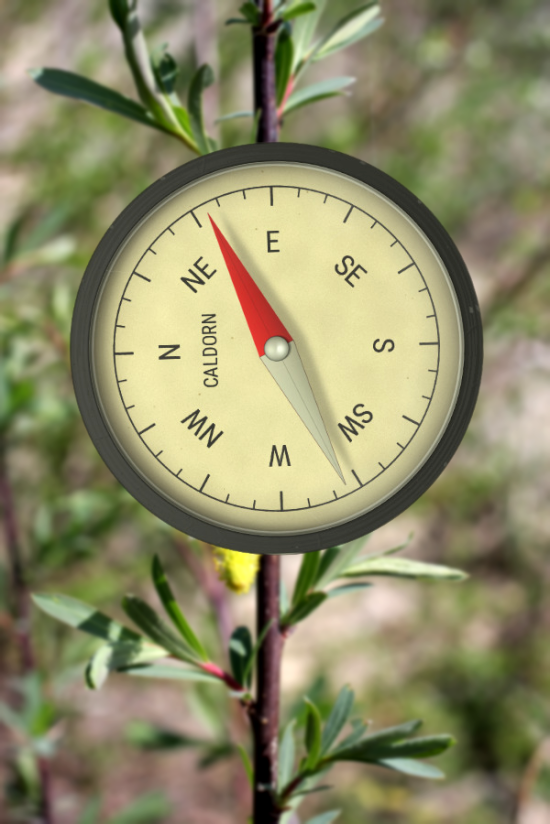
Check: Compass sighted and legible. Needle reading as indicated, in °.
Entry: 65 °
